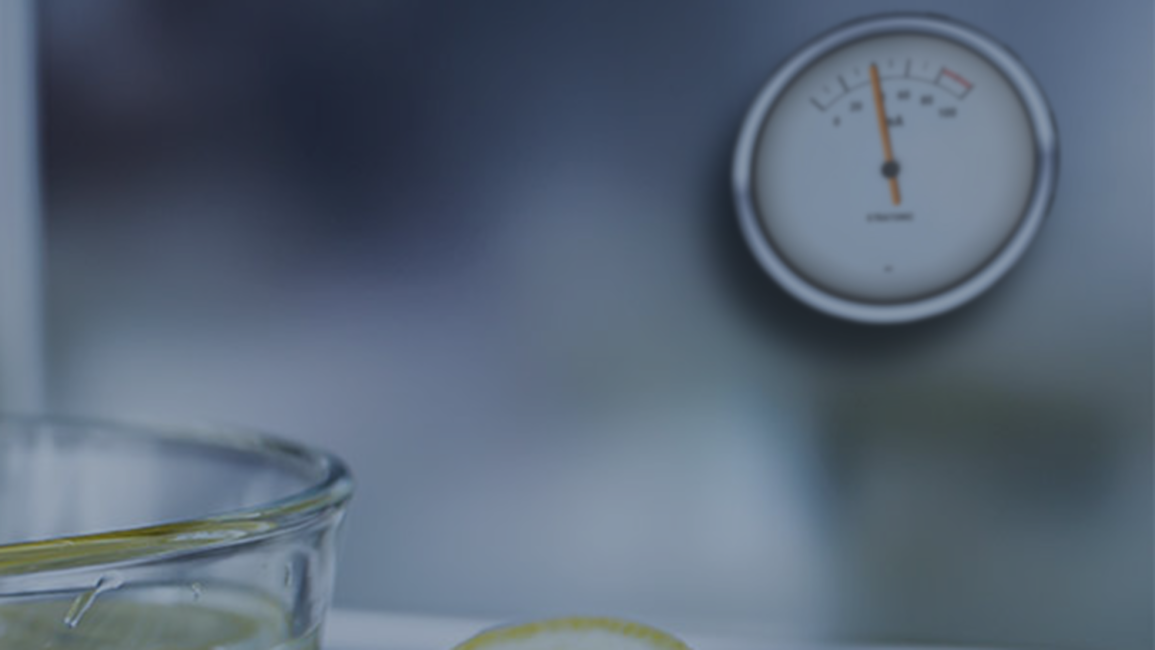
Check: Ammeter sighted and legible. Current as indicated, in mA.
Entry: 40 mA
